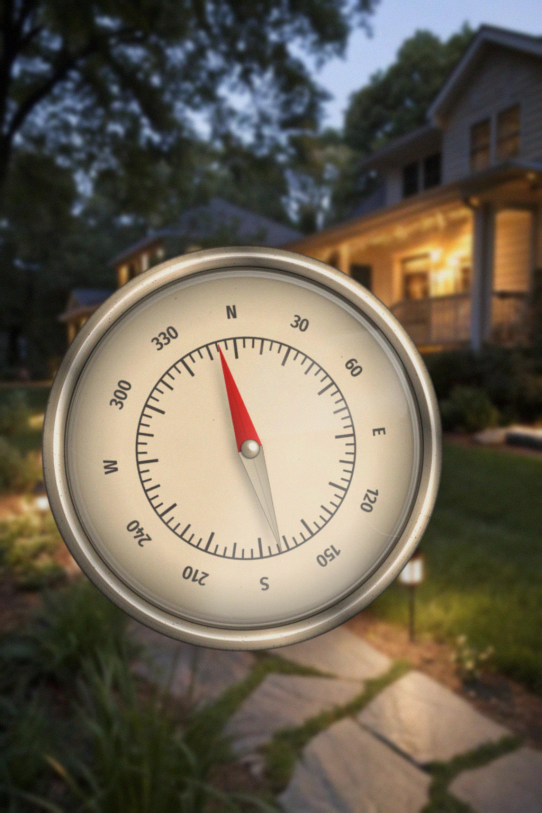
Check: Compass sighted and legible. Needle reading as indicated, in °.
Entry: 350 °
